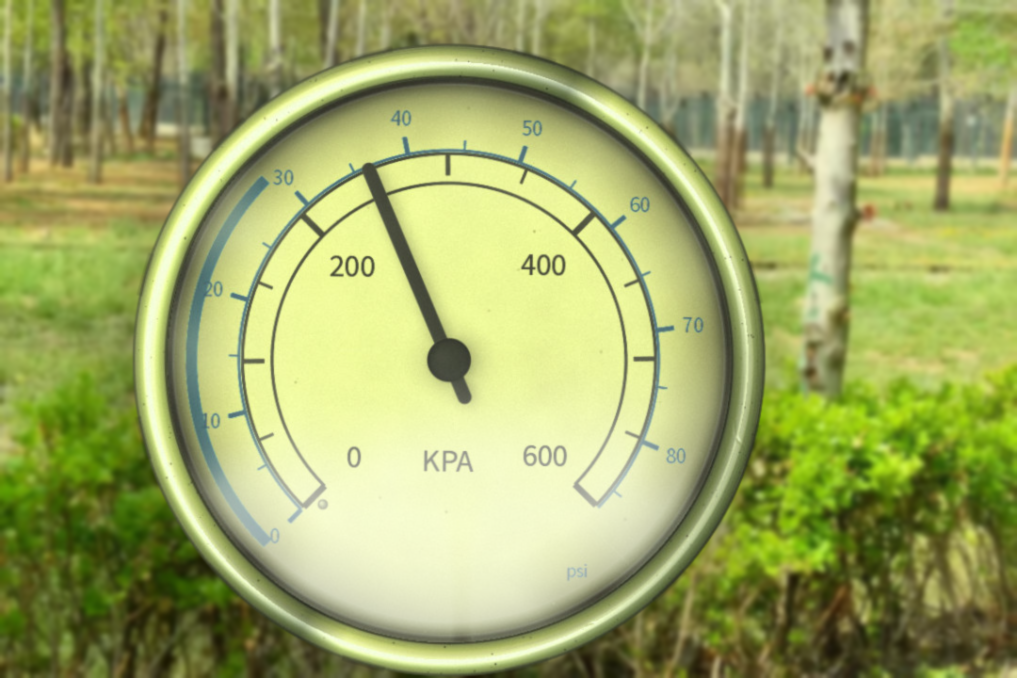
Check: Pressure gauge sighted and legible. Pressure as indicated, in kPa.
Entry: 250 kPa
